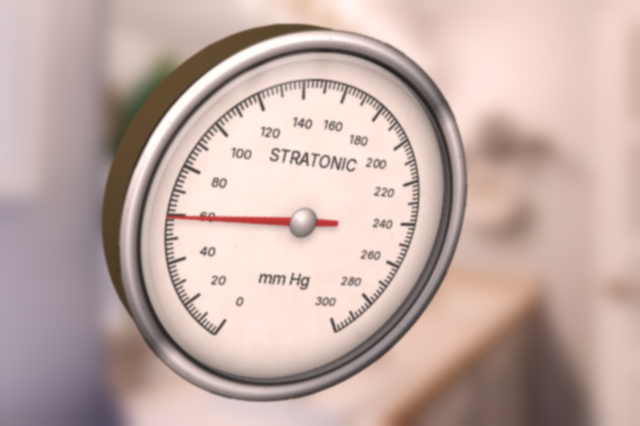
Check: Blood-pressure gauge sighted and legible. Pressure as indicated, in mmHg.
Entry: 60 mmHg
